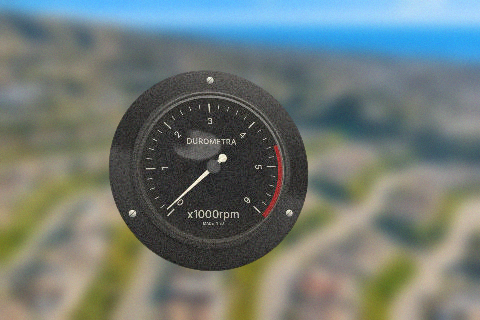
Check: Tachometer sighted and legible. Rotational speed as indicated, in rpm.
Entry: 100 rpm
